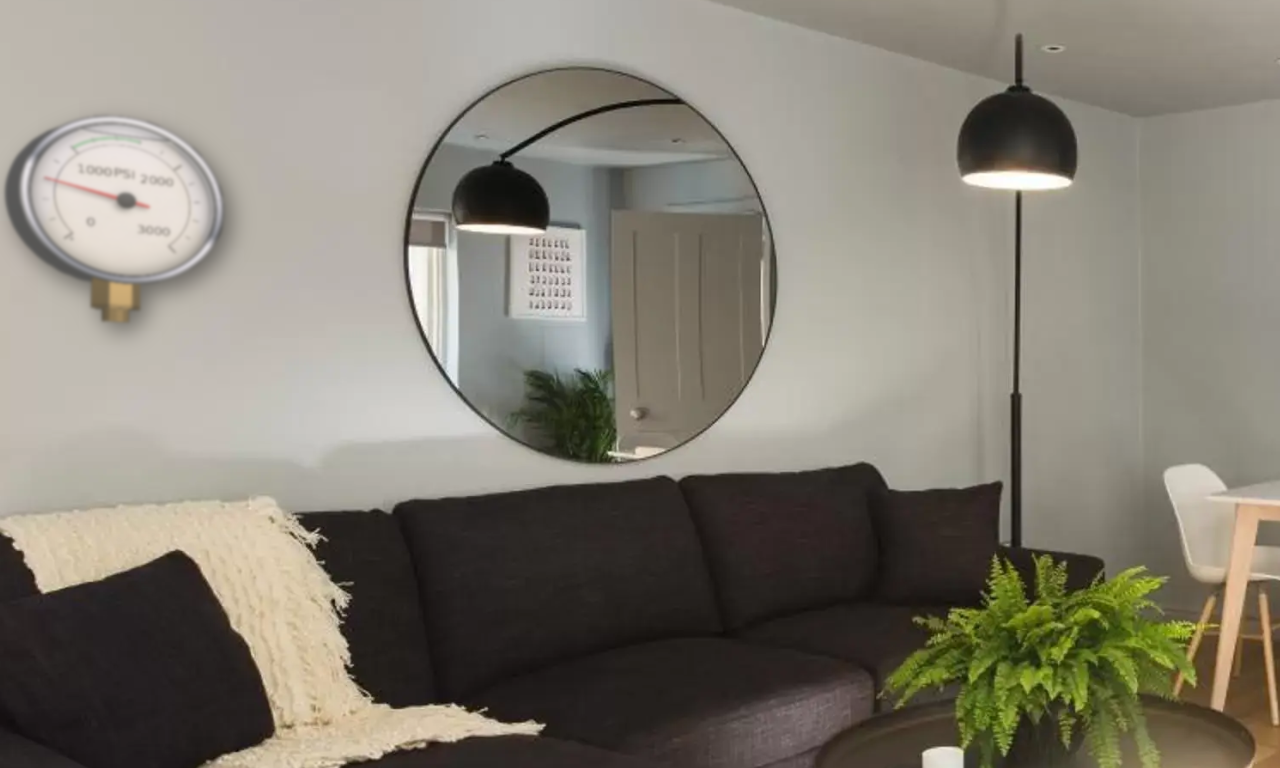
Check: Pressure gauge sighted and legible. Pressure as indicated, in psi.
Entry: 600 psi
